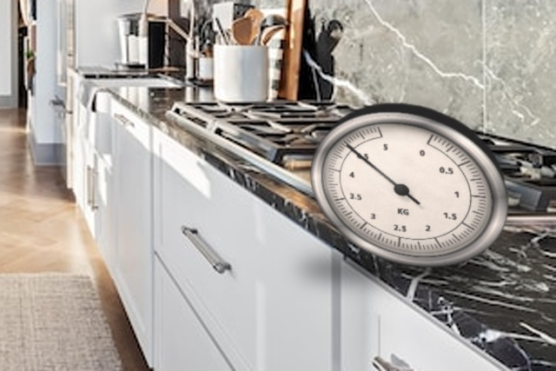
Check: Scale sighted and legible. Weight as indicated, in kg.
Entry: 4.5 kg
